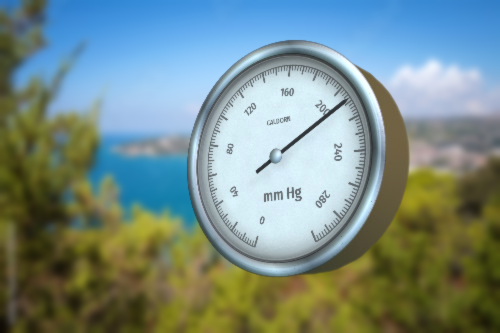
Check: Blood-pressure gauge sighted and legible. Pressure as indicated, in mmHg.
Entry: 210 mmHg
